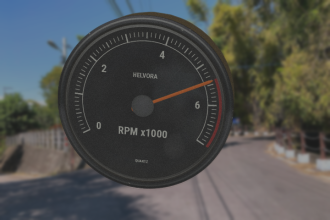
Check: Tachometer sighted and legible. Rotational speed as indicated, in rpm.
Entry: 5400 rpm
